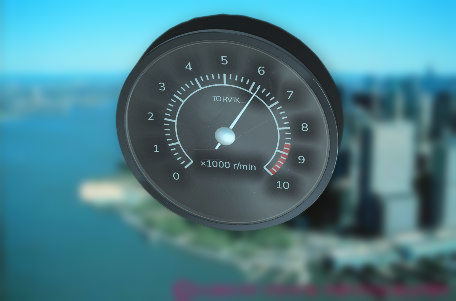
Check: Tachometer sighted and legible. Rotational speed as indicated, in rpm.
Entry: 6200 rpm
